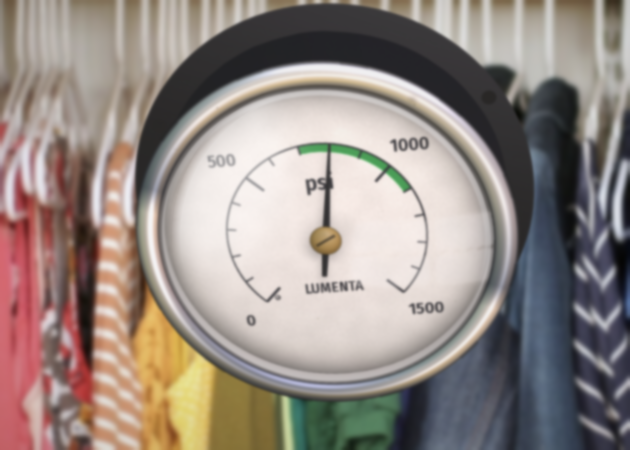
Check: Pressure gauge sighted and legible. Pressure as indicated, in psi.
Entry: 800 psi
